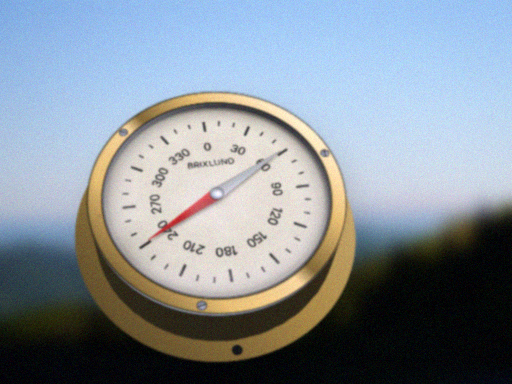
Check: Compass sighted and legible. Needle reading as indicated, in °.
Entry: 240 °
